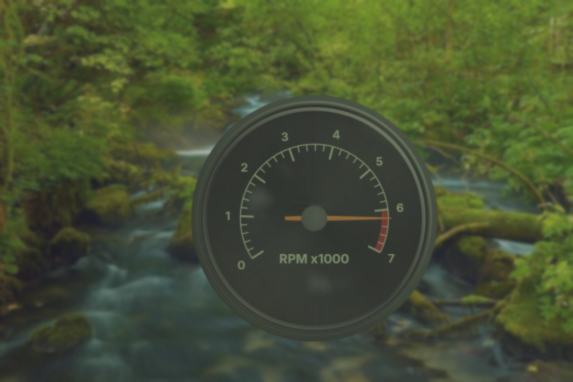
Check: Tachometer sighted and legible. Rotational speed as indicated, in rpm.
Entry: 6200 rpm
